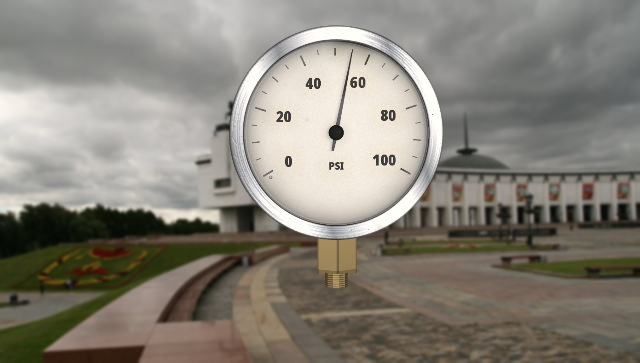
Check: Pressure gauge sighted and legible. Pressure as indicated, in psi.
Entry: 55 psi
